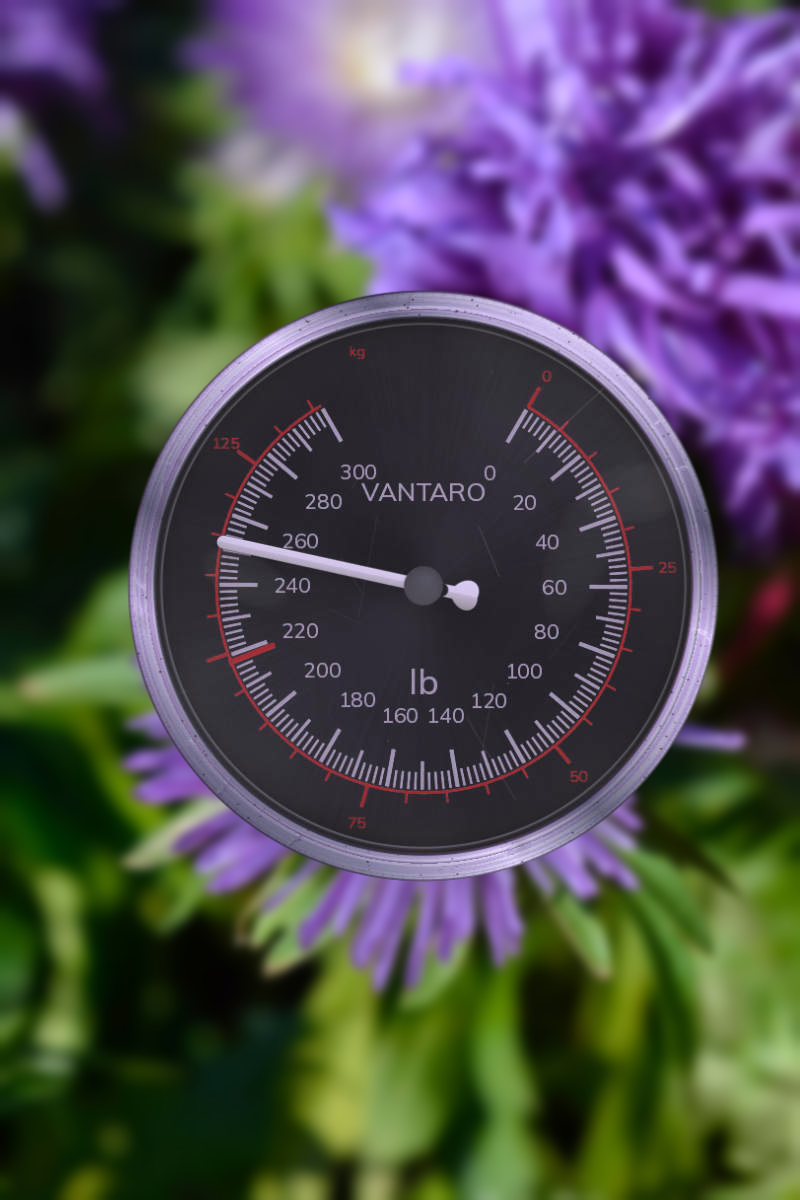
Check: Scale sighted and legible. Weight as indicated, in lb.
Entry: 252 lb
